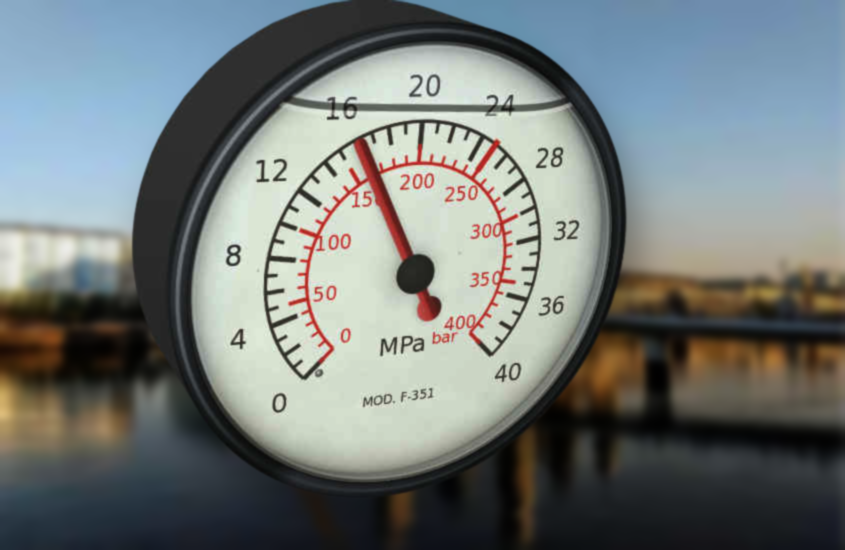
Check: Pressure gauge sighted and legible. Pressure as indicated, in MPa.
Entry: 16 MPa
